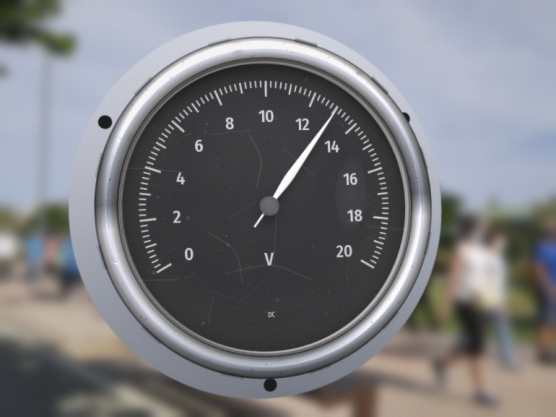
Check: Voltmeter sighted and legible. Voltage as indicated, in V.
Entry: 13 V
